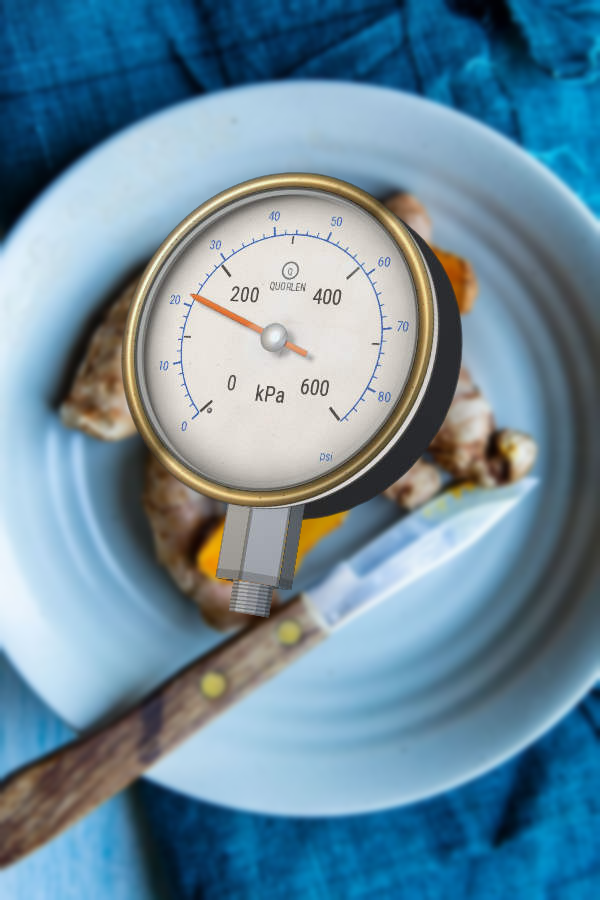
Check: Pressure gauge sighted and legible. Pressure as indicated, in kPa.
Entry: 150 kPa
